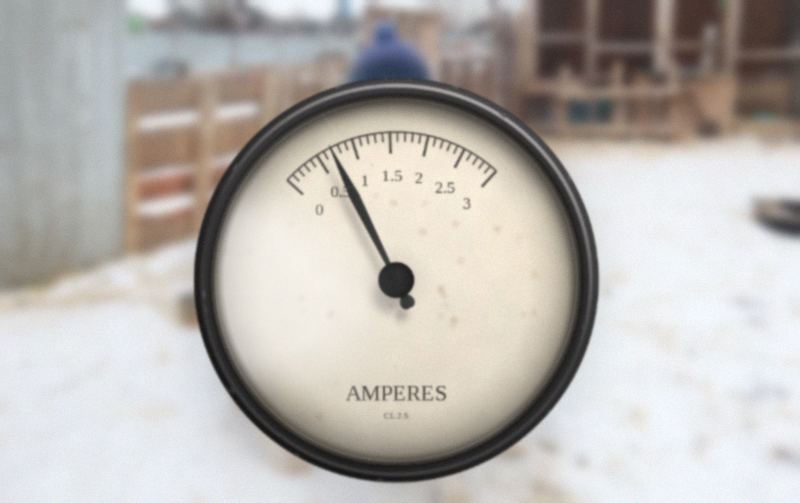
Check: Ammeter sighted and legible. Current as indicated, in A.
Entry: 0.7 A
